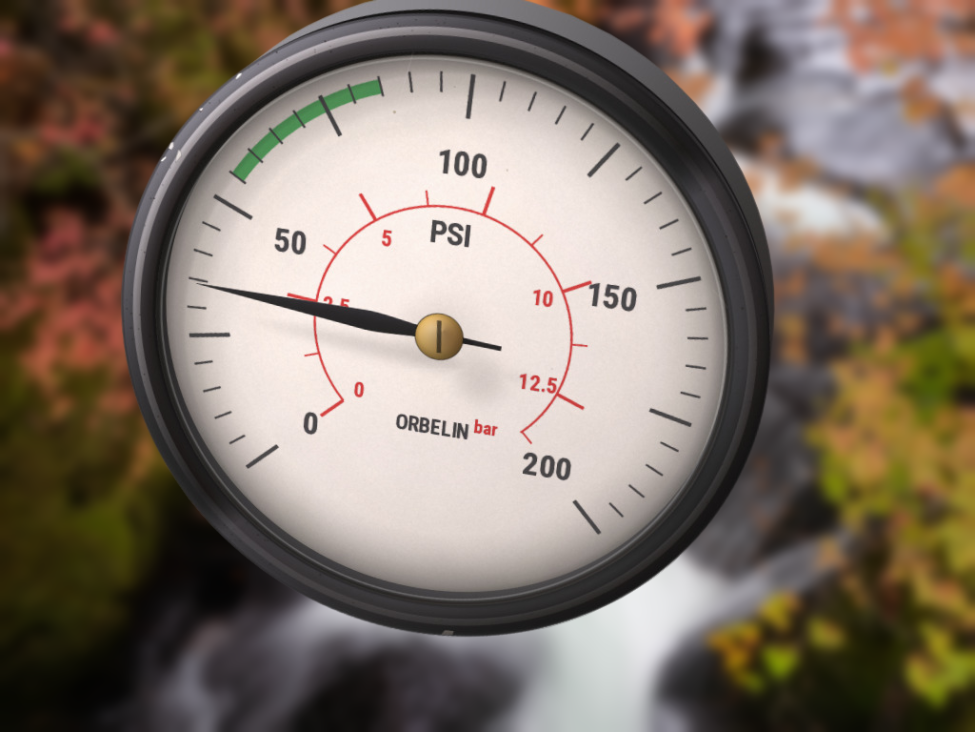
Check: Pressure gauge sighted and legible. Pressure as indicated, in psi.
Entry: 35 psi
